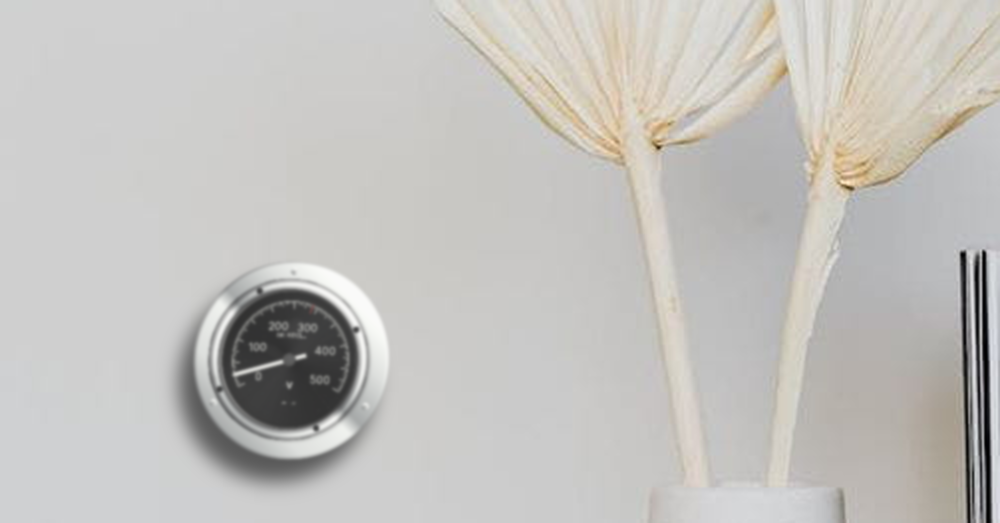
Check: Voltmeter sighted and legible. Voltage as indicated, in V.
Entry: 25 V
